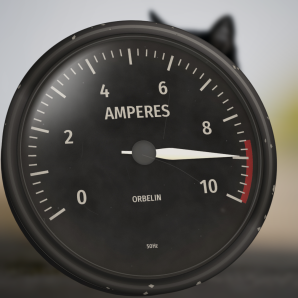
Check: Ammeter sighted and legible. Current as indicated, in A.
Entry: 9 A
